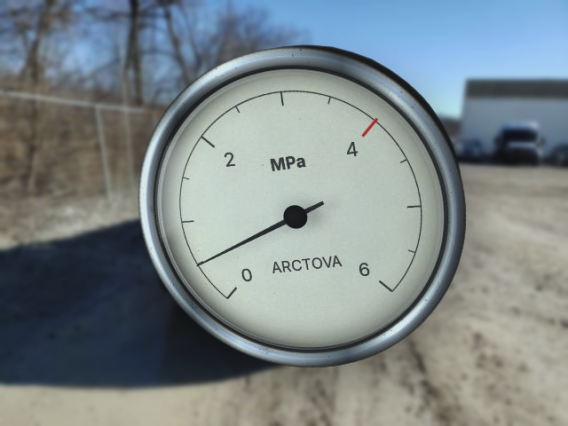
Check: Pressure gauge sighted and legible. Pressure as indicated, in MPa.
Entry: 0.5 MPa
